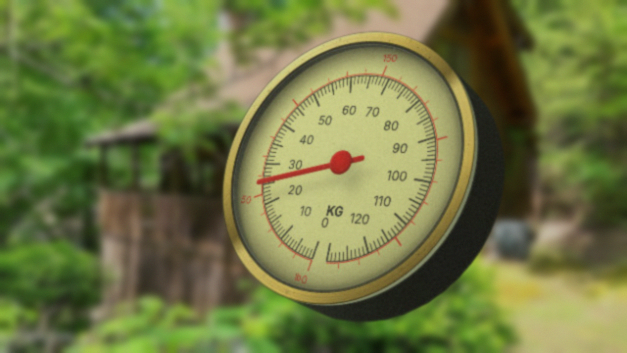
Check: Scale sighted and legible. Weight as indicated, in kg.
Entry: 25 kg
